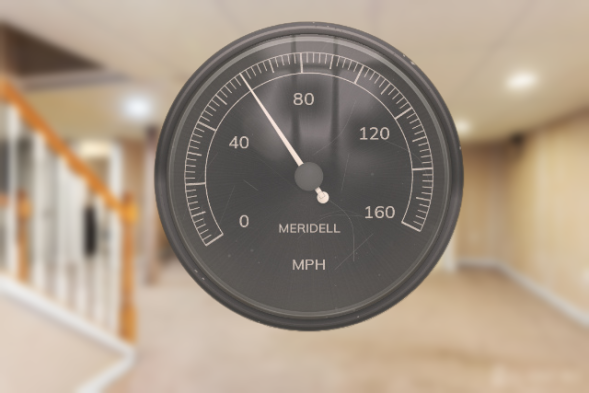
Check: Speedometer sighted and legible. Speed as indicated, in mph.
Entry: 60 mph
